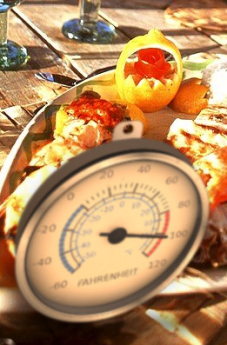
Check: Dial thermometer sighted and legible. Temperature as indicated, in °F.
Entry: 100 °F
